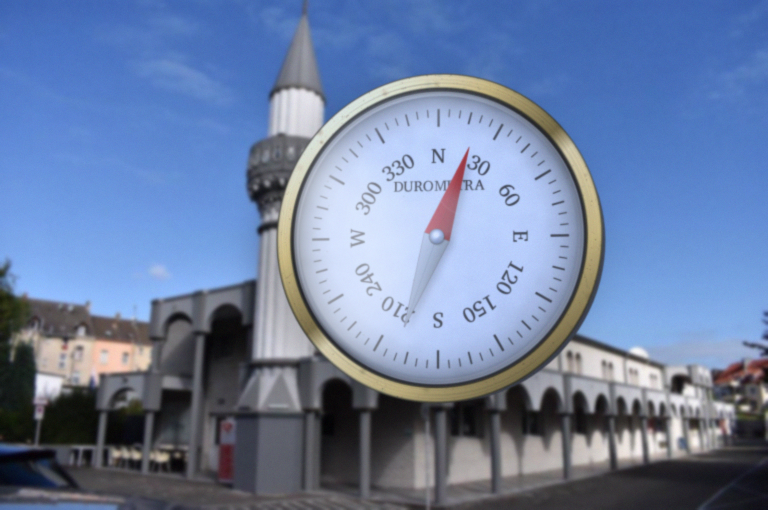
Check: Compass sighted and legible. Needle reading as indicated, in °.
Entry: 20 °
